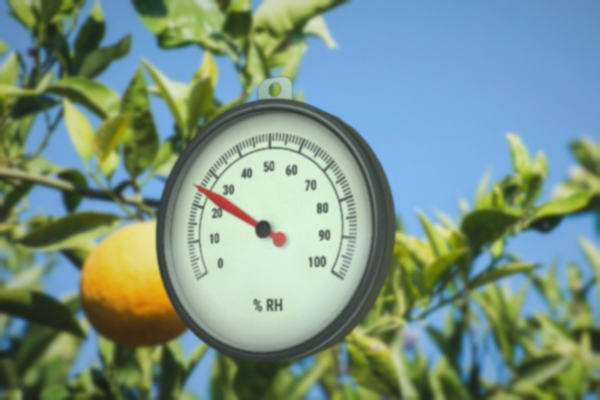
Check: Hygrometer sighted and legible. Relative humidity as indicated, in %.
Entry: 25 %
